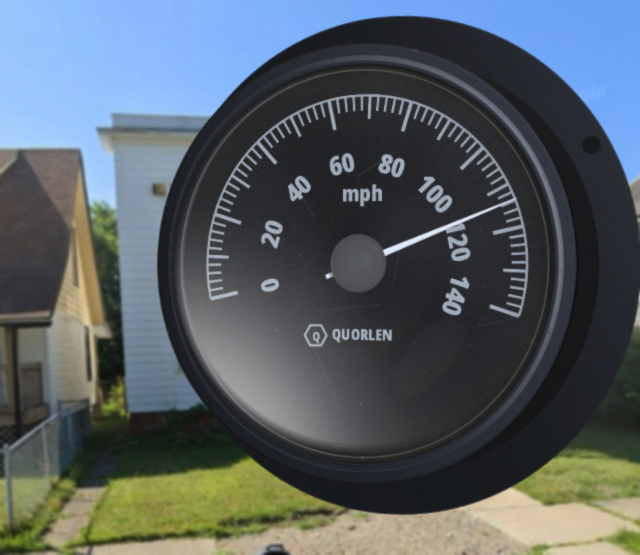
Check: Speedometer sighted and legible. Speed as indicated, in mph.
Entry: 114 mph
